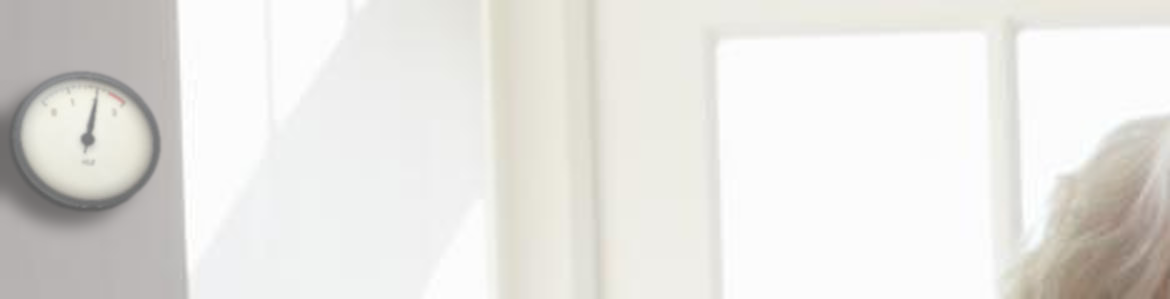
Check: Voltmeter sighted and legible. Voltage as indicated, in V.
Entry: 2 V
